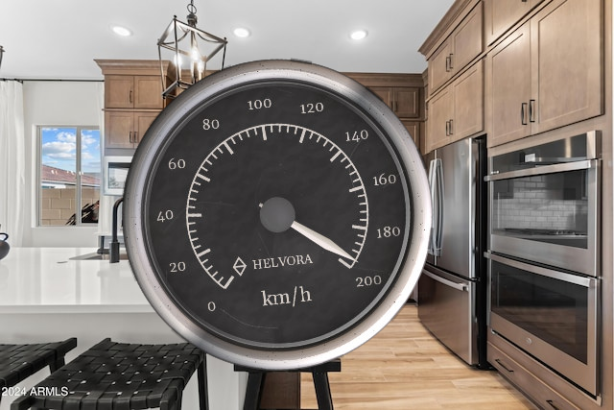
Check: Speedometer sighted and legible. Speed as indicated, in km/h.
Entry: 196 km/h
